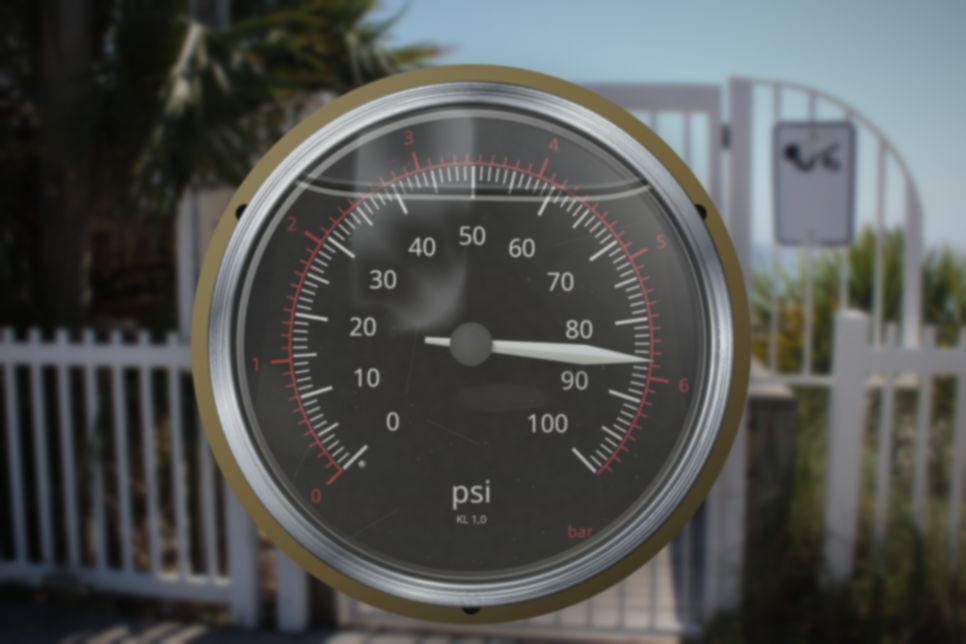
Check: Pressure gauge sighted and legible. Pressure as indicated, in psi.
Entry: 85 psi
